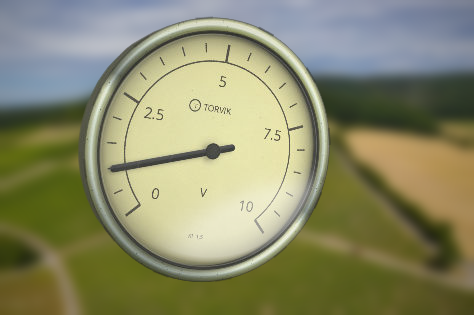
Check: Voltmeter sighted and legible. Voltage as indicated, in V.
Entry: 1 V
